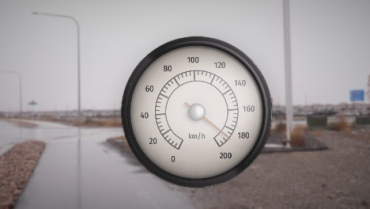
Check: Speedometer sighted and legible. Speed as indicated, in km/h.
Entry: 188 km/h
